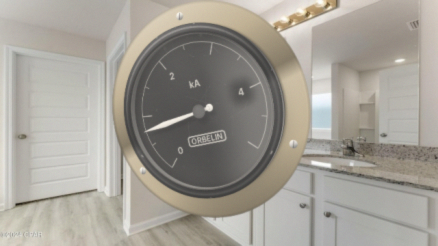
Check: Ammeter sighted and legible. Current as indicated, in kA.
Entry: 0.75 kA
